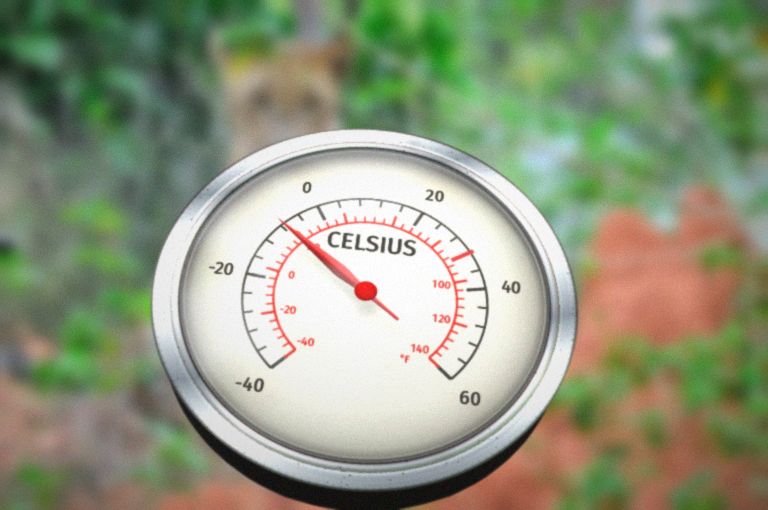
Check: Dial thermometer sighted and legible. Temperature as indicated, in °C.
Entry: -8 °C
